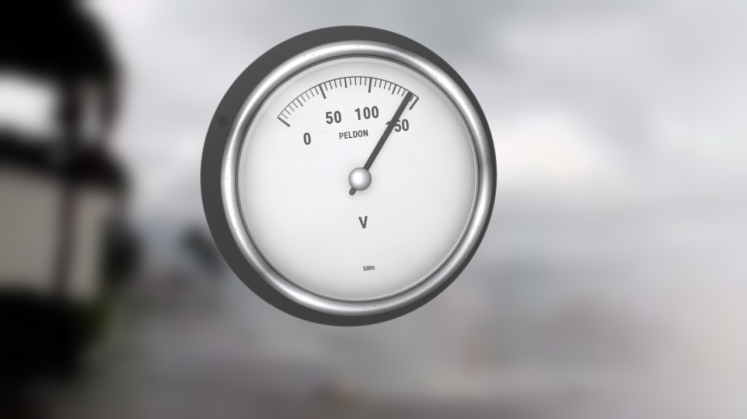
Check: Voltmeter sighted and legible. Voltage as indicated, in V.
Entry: 140 V
